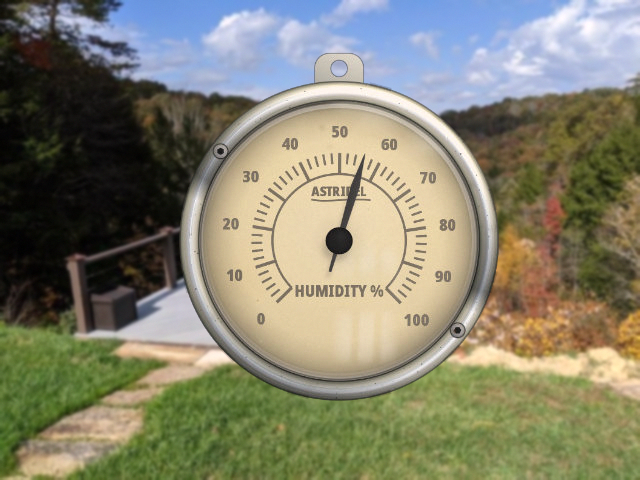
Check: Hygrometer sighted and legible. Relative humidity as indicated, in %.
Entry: 56 %
